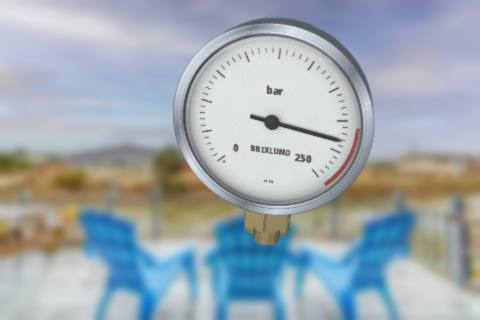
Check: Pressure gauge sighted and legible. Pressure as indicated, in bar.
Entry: 215 bar
